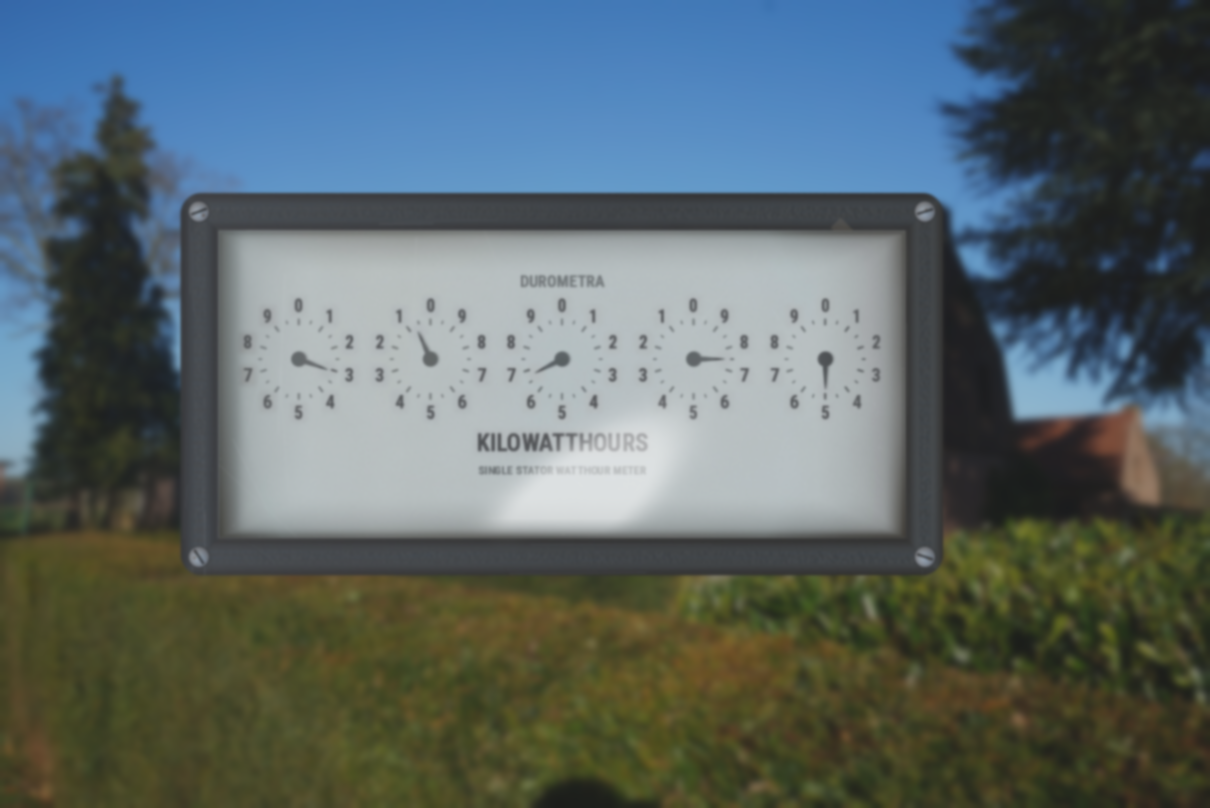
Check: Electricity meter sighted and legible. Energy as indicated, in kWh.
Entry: 30675 kWh
